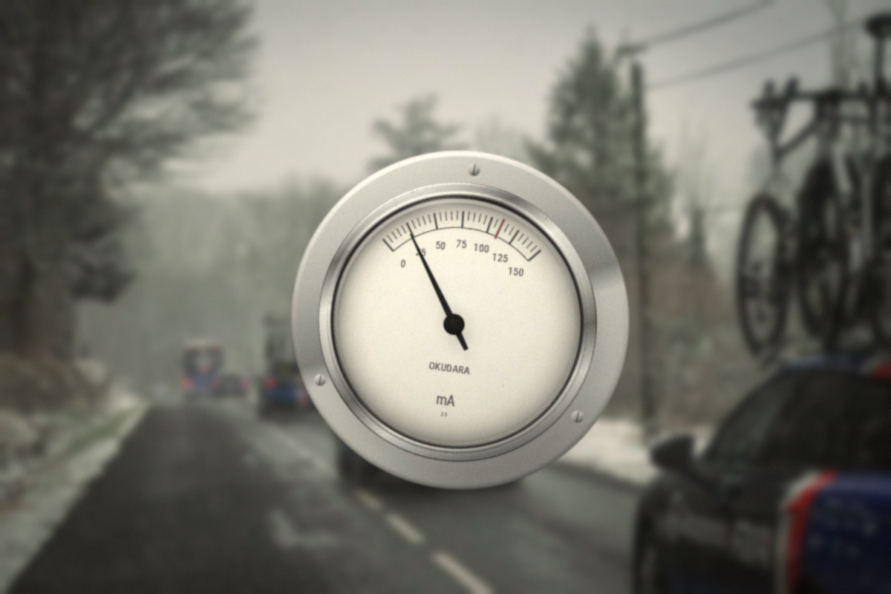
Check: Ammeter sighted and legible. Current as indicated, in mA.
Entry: 25 mA
